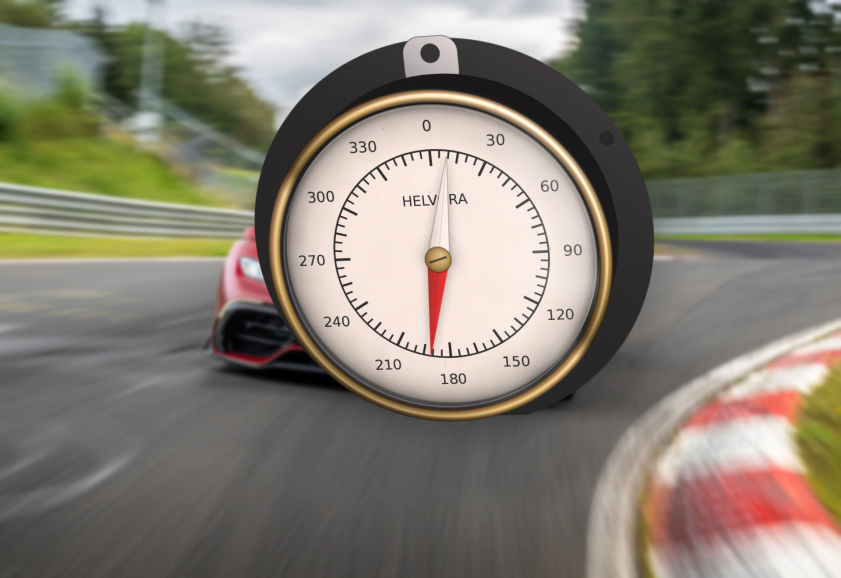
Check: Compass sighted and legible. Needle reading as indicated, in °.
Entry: 190 °
